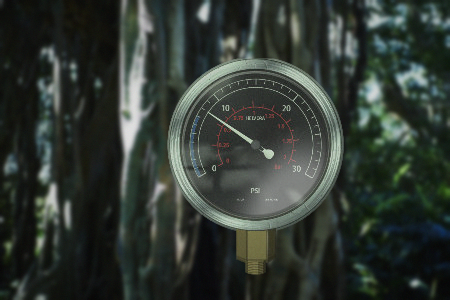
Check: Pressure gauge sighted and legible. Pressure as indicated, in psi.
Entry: 8 psi
